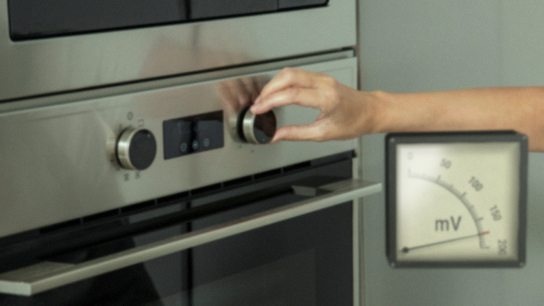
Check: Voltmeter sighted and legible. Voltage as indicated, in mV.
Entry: 175 mV
